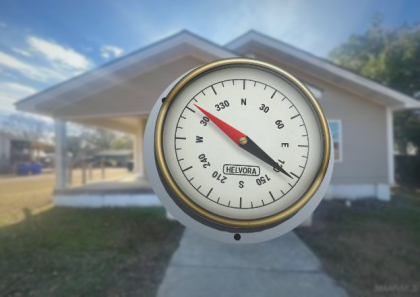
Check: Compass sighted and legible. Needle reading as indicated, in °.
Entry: 305 °
